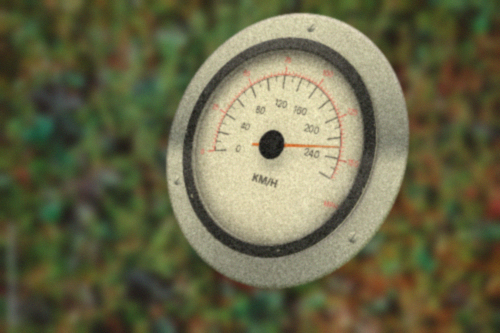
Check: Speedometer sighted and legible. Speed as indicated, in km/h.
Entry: 230 km/h
